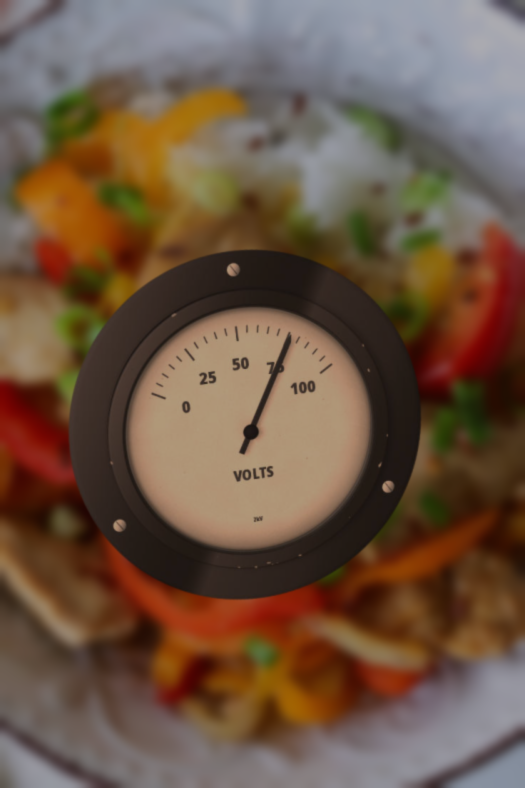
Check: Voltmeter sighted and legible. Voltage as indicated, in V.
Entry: 75 V
